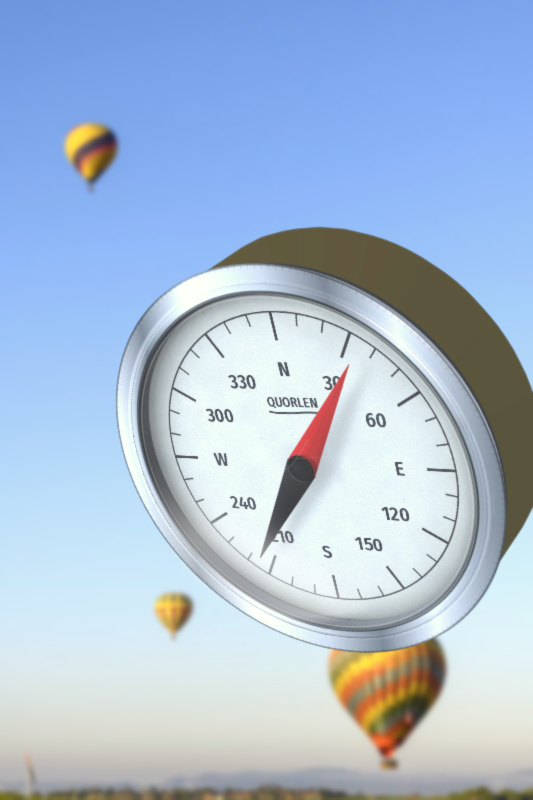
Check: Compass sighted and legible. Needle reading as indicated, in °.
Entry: 35 °
